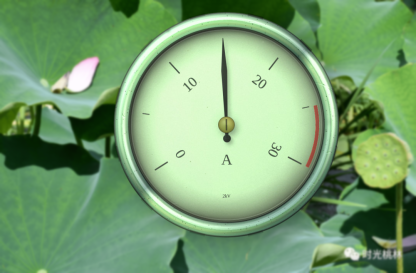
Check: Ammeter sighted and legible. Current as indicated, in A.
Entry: 15 A
